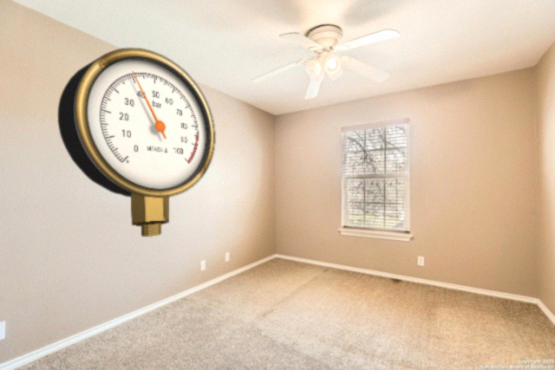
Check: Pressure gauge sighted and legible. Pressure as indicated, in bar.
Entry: 40 bar
